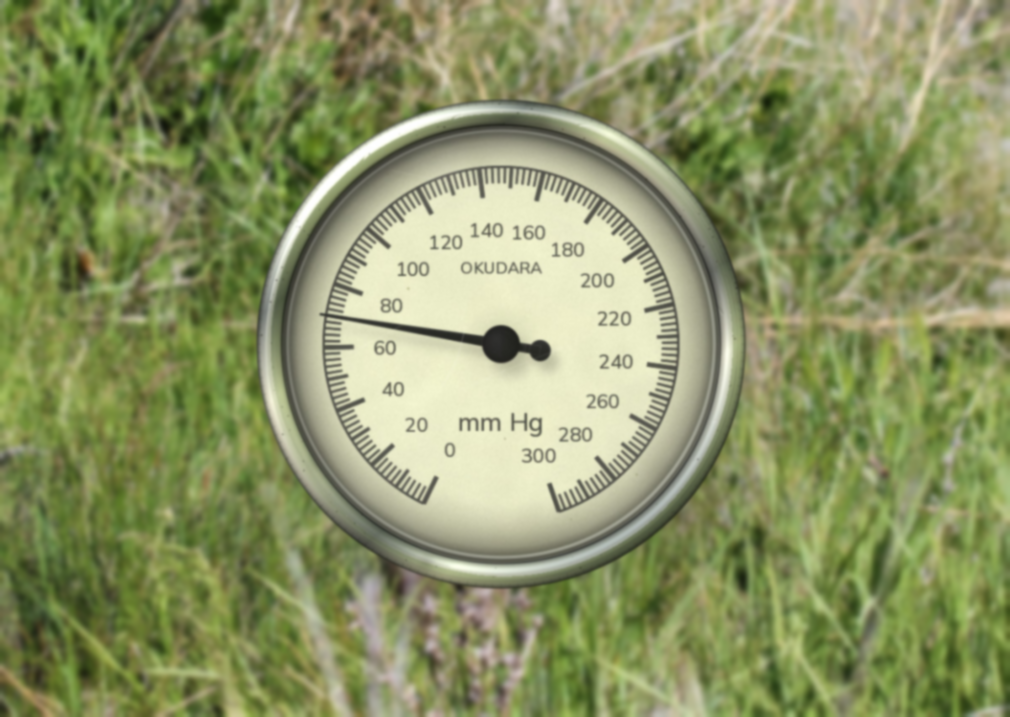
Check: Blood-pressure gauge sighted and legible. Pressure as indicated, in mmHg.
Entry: 70 mmHg
